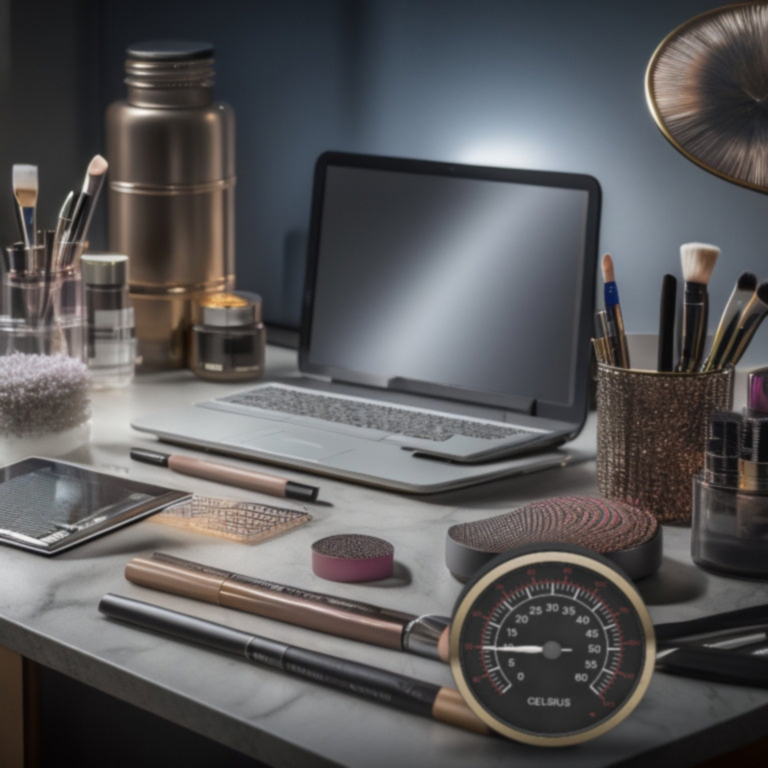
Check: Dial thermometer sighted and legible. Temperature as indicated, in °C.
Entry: 10 °C
